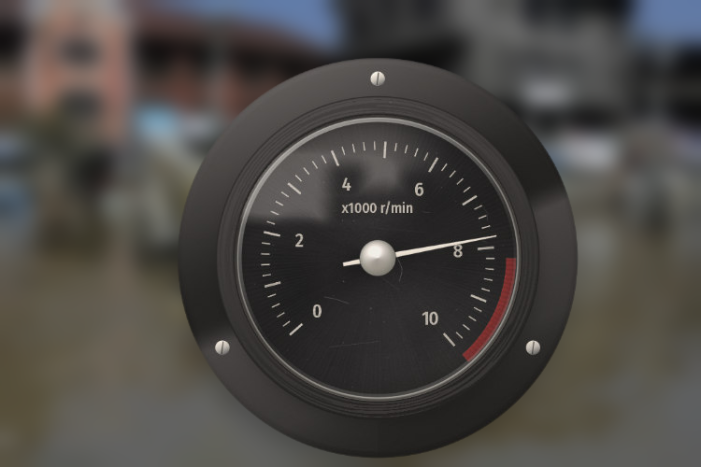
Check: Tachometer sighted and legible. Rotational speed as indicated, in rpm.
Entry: 7800 rpm
